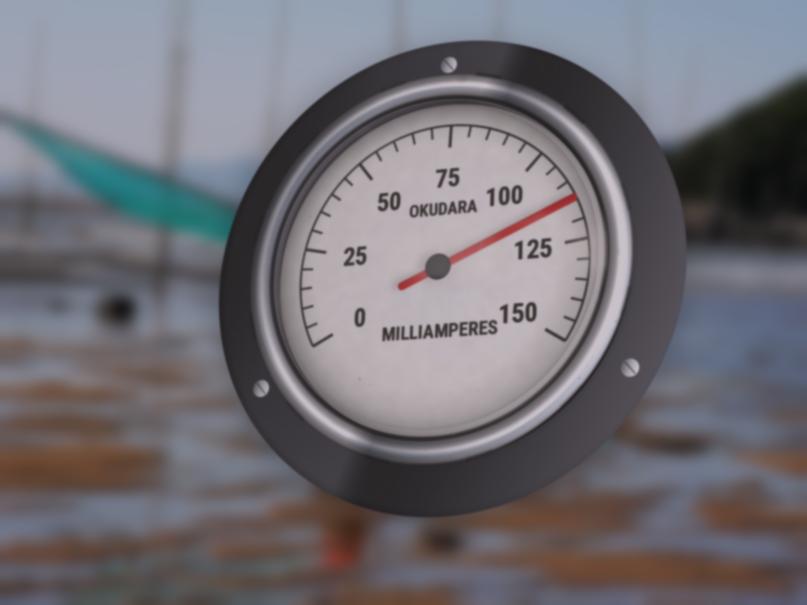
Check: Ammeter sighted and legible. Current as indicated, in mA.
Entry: 115 mA
